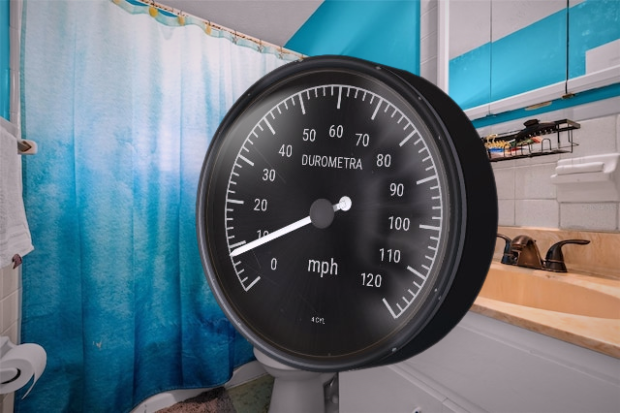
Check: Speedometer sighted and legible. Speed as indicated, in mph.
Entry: 8 mph
